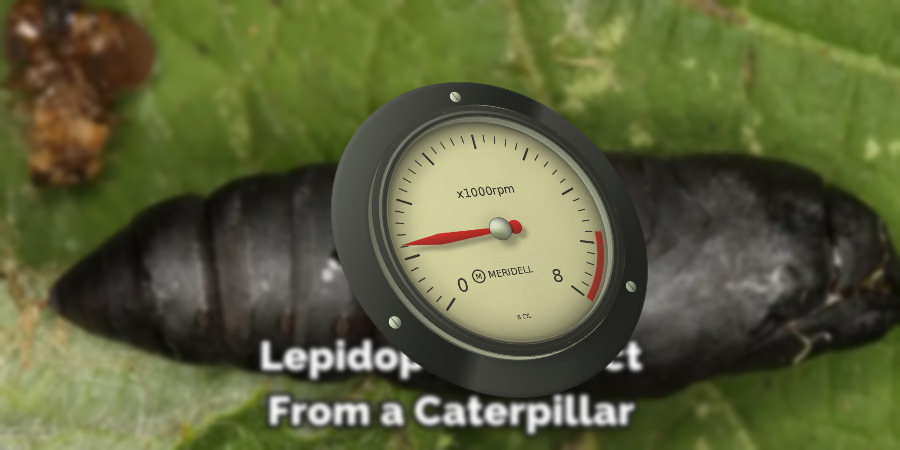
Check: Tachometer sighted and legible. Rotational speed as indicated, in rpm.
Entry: 1200 rpm
